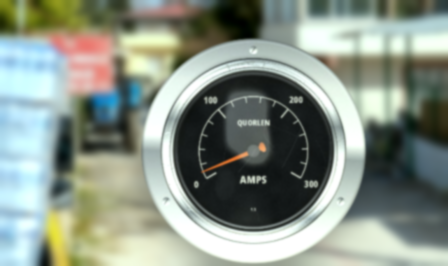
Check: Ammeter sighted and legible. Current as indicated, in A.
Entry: 10 A
